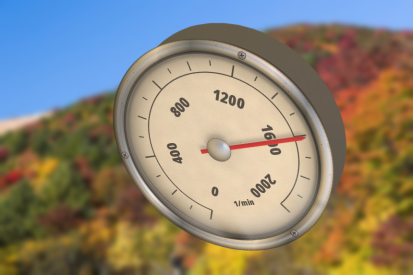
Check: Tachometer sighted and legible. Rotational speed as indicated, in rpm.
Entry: 1600 rpm
